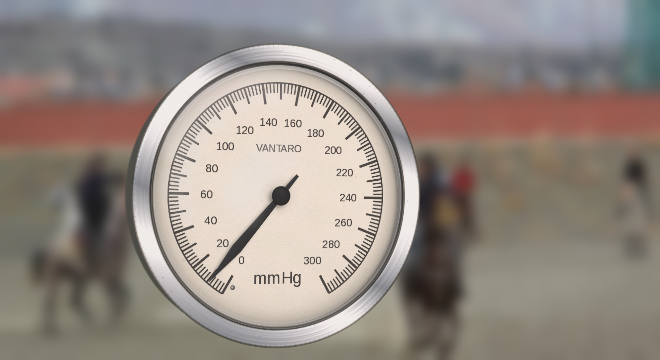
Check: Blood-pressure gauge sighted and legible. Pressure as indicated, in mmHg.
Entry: 10 mmHg
